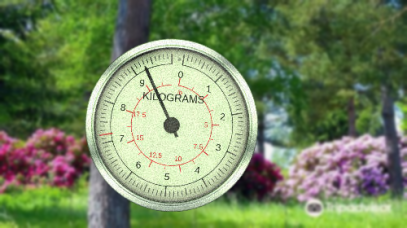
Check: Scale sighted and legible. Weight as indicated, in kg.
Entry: 9.3 kg
